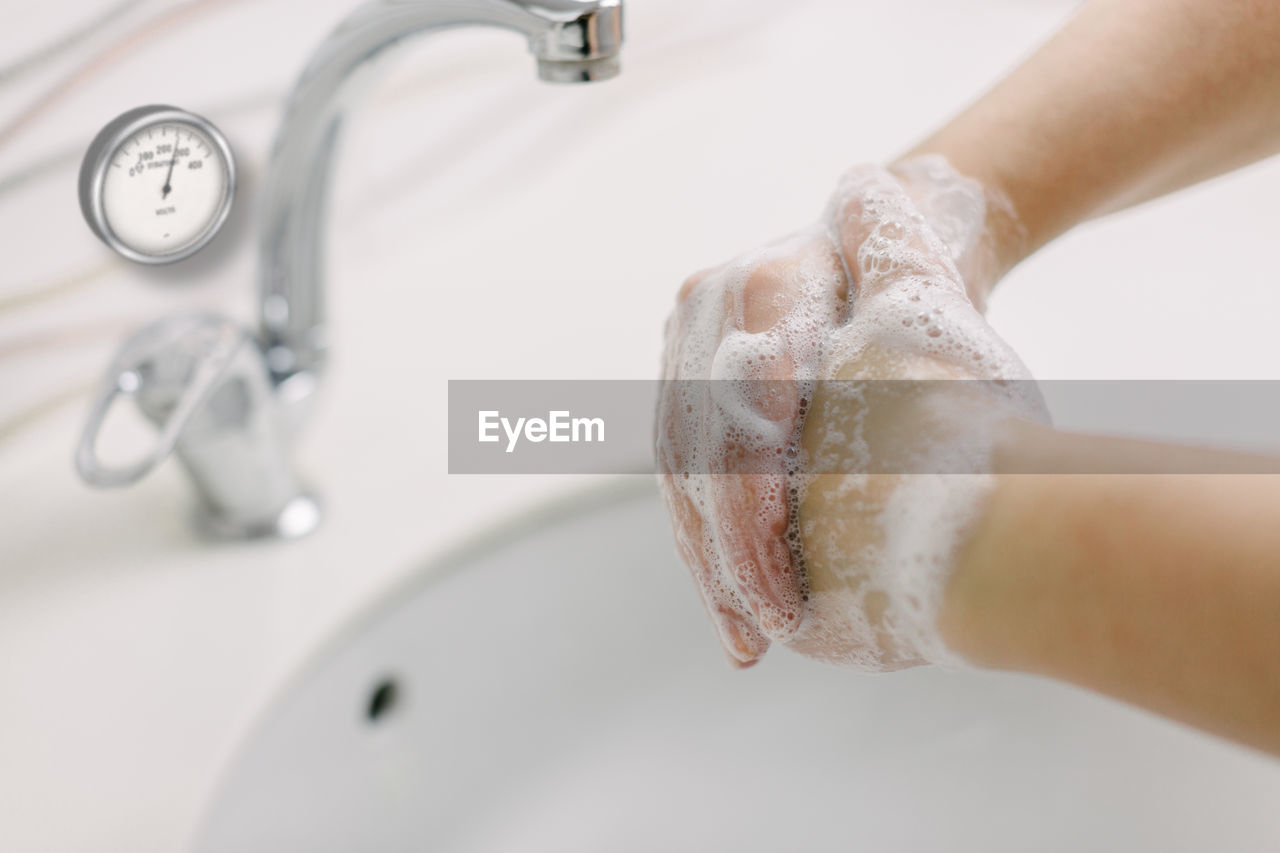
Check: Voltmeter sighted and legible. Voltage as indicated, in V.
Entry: 250 V
